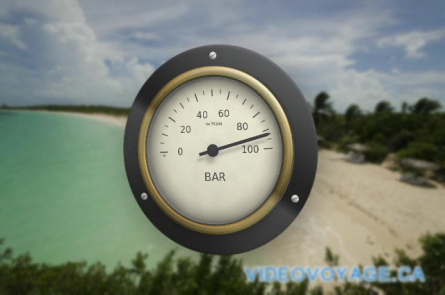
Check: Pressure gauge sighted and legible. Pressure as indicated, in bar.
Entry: 92.5 bar
